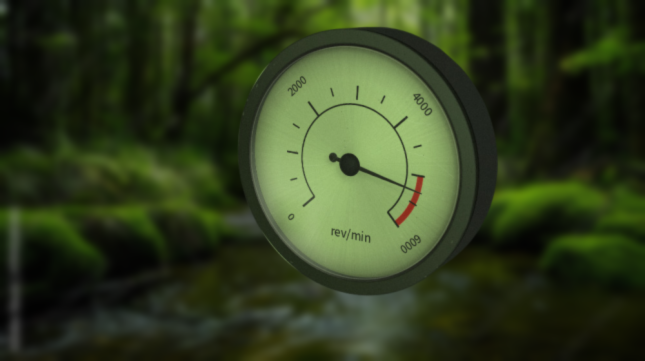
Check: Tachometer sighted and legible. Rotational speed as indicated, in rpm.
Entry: 5250 rpm
